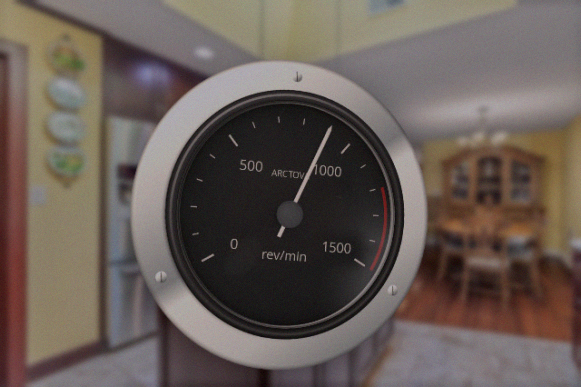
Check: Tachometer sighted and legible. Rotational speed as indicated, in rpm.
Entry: 900 rpm
